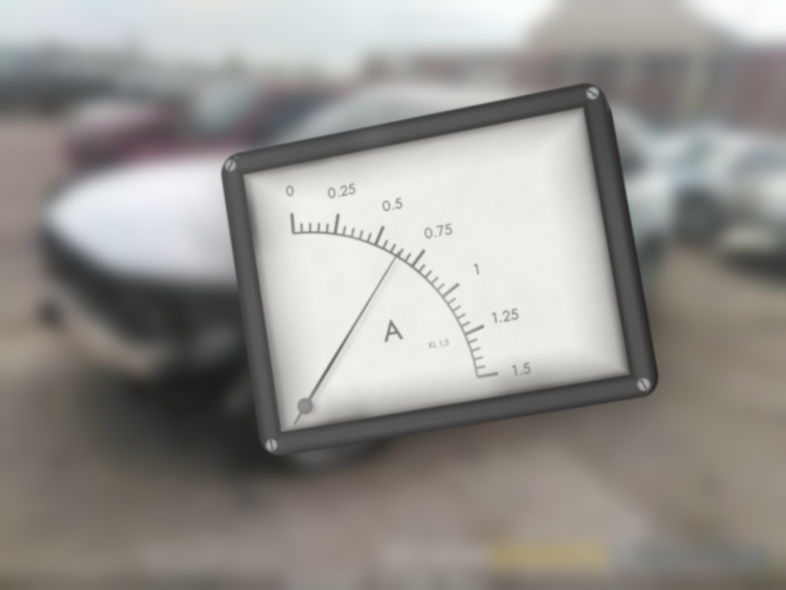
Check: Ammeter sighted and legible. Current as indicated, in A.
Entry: 0.65 A
